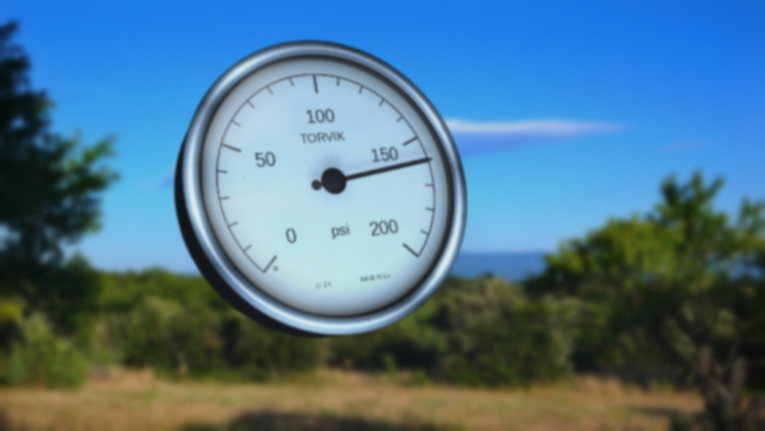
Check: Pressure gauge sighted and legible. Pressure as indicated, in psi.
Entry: 160 psi
